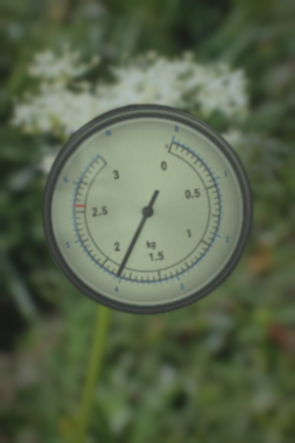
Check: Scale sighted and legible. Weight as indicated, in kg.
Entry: 1.85 kg
